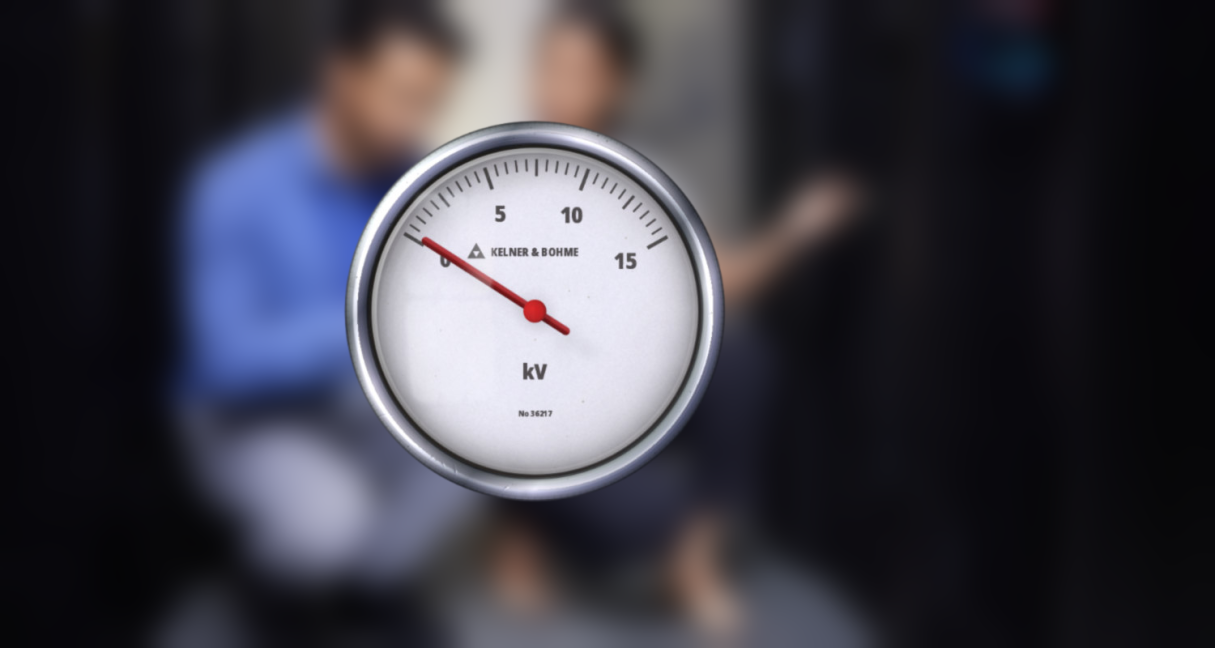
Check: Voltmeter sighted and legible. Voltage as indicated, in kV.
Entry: 0.25 kV
